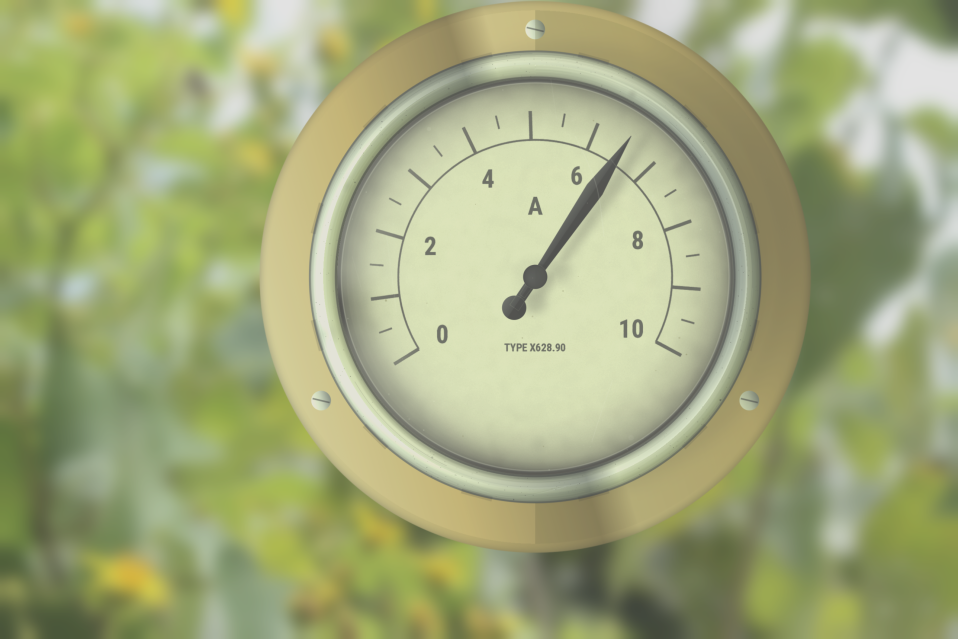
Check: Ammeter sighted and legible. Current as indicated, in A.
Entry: 6.5 A
